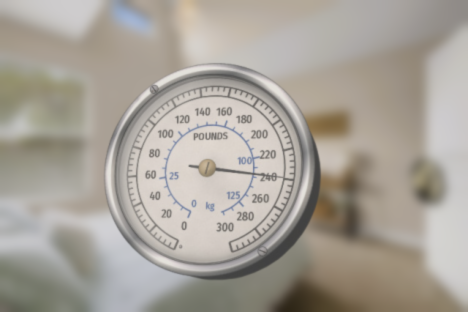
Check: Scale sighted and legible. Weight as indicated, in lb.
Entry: 240 lb
